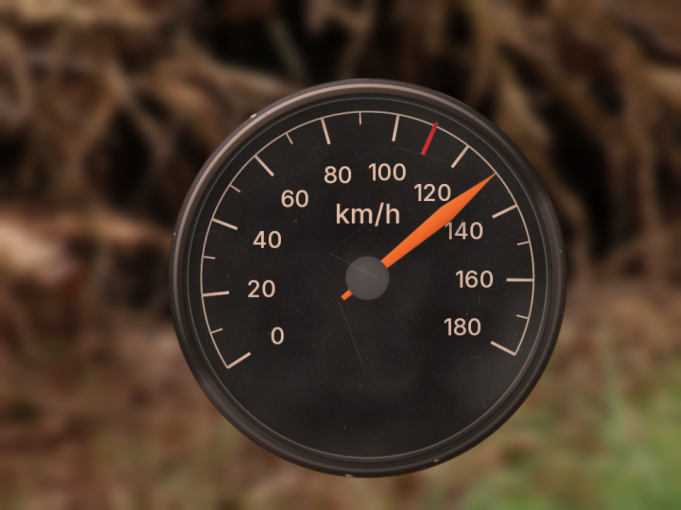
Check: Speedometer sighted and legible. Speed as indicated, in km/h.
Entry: 130 km/h
